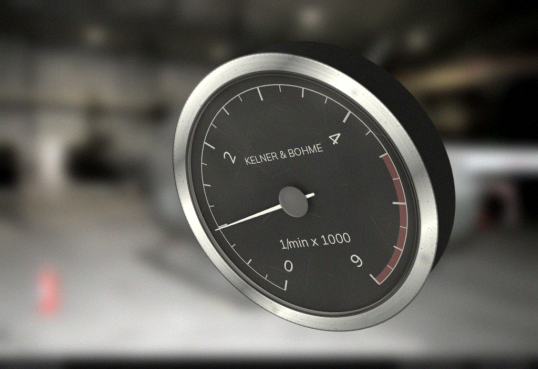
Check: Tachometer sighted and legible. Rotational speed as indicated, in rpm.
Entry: 1000 rpm
